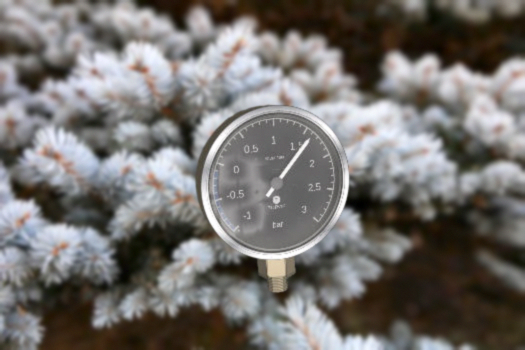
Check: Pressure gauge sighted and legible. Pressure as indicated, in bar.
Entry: 1.6 bar
